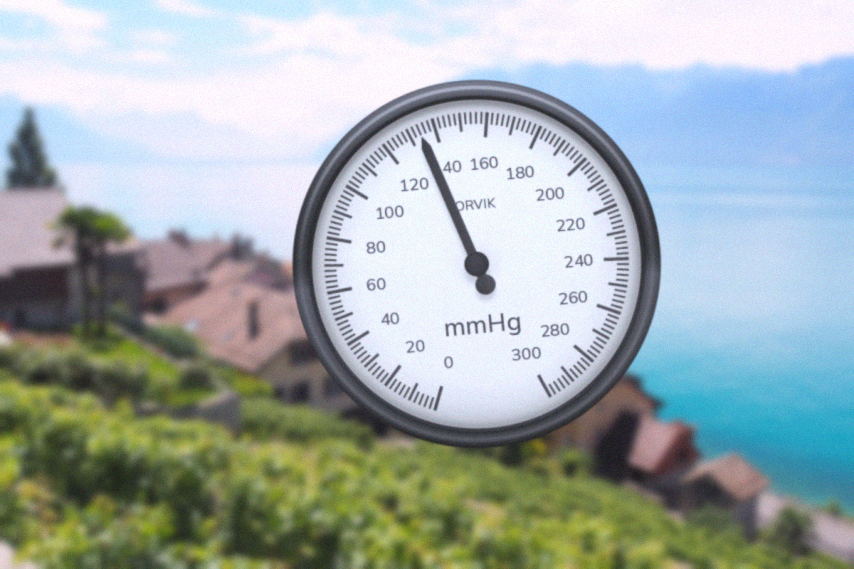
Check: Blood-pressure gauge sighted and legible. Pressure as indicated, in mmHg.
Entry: 134 mmHg
